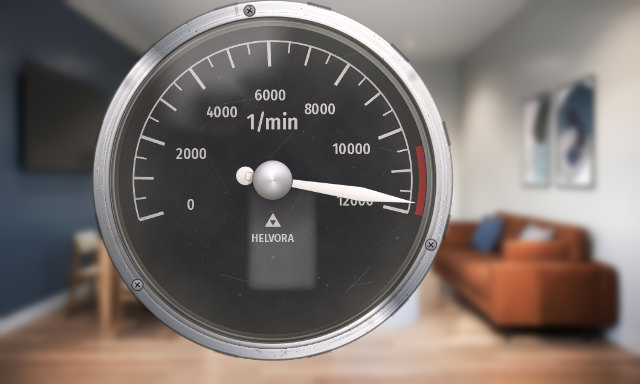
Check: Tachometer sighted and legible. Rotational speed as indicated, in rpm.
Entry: 11750 rpm
